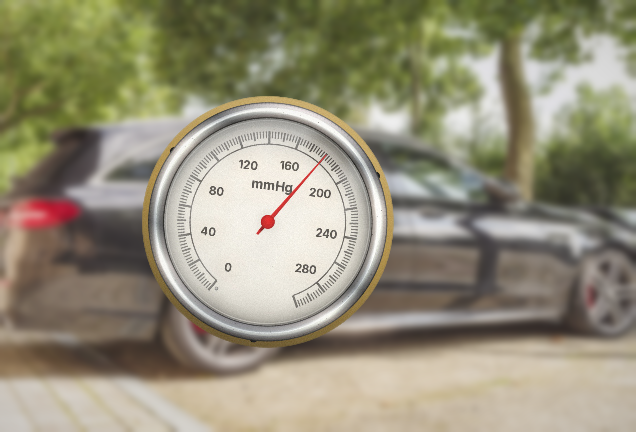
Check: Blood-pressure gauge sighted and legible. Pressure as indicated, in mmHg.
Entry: 180 mmHg
